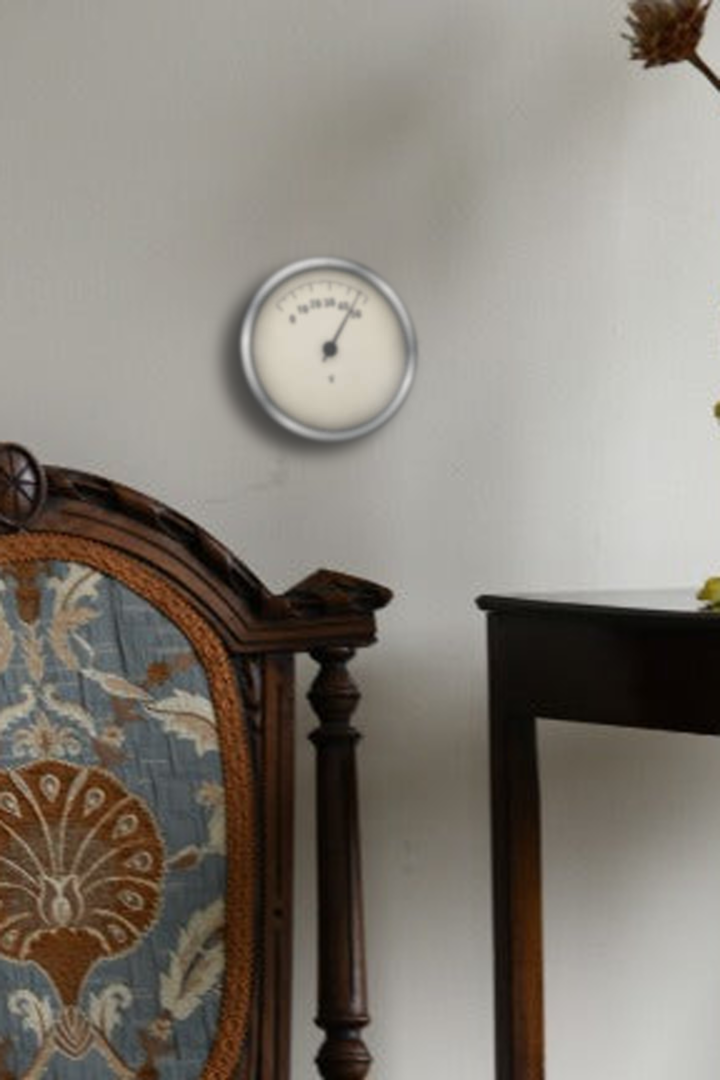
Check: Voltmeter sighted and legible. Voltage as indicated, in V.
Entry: 45 V
